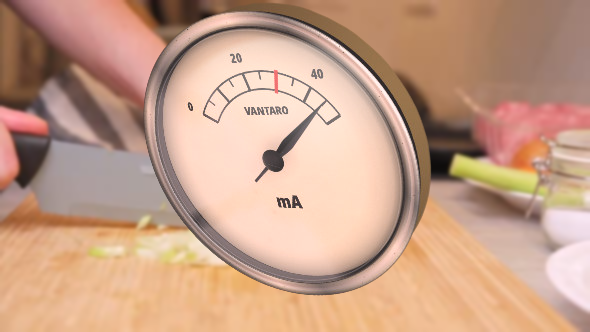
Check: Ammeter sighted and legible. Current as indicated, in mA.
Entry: 45 mA
